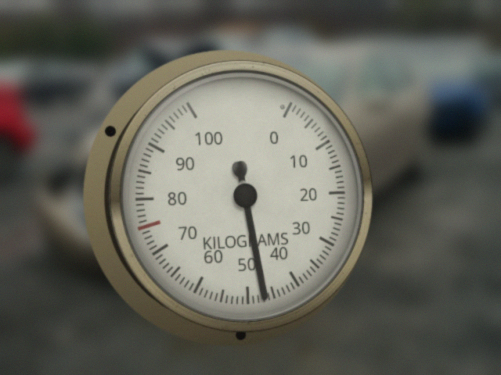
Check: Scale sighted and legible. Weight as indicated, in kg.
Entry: 47 kg
